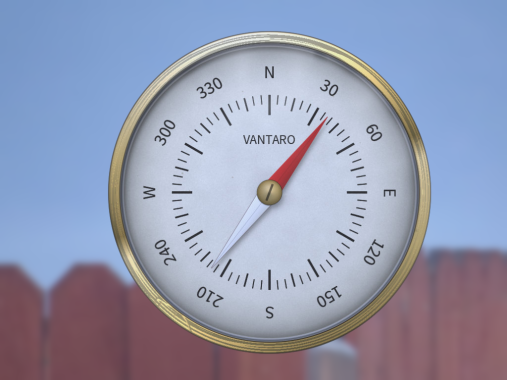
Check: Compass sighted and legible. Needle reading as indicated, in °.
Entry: 37.5 °
